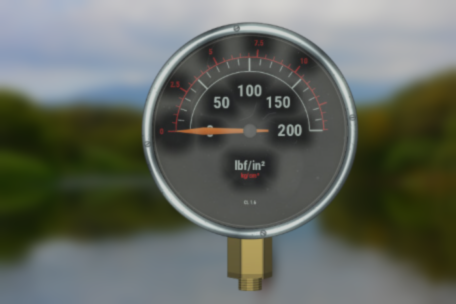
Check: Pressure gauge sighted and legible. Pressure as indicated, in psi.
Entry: 0 psi
